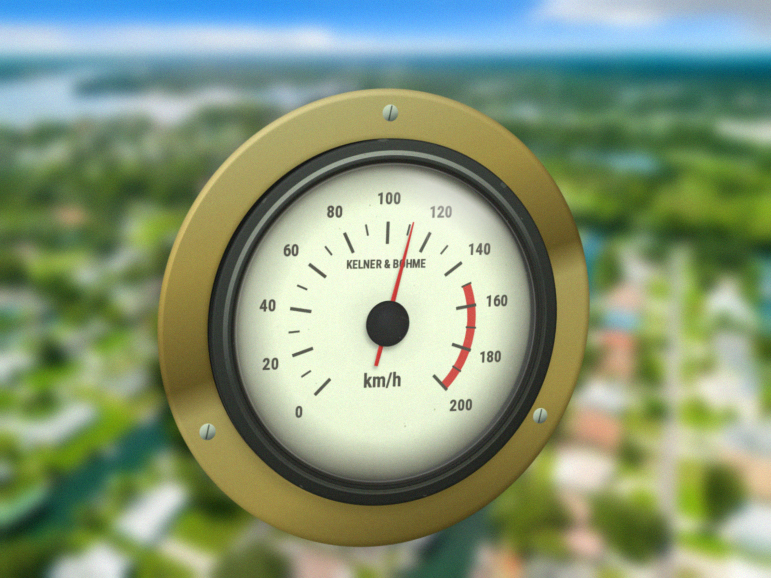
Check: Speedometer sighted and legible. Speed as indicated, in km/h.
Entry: 110 km/h
